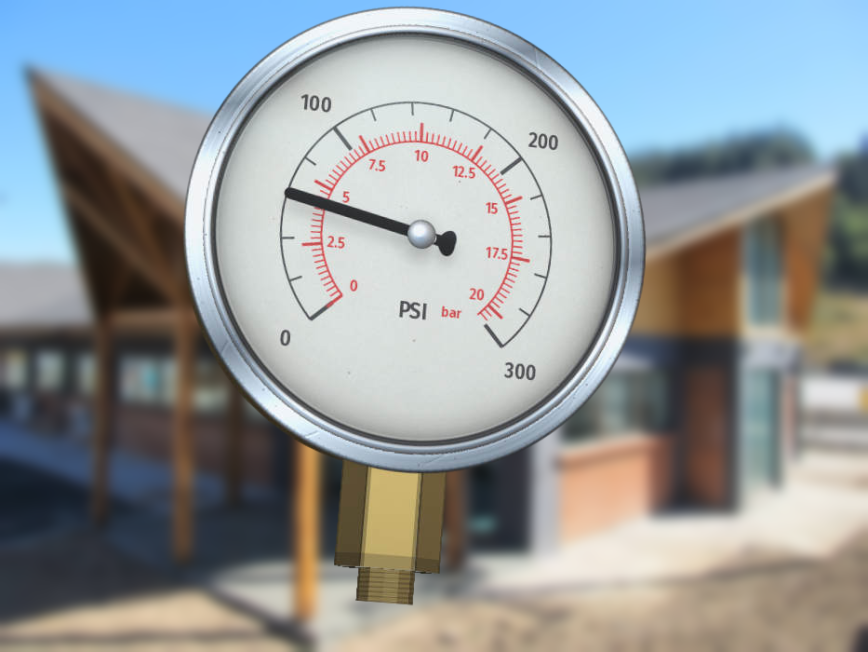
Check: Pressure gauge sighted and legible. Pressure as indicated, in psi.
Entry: 60 psi
